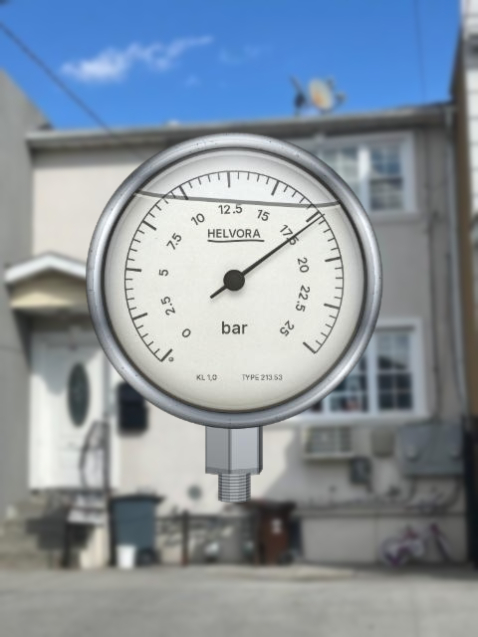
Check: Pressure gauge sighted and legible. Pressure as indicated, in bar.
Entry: 17.75 bar
